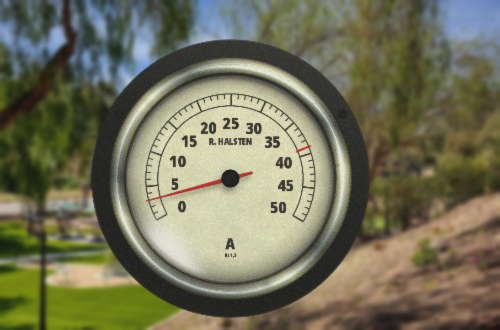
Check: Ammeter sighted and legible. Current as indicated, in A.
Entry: 3 A
